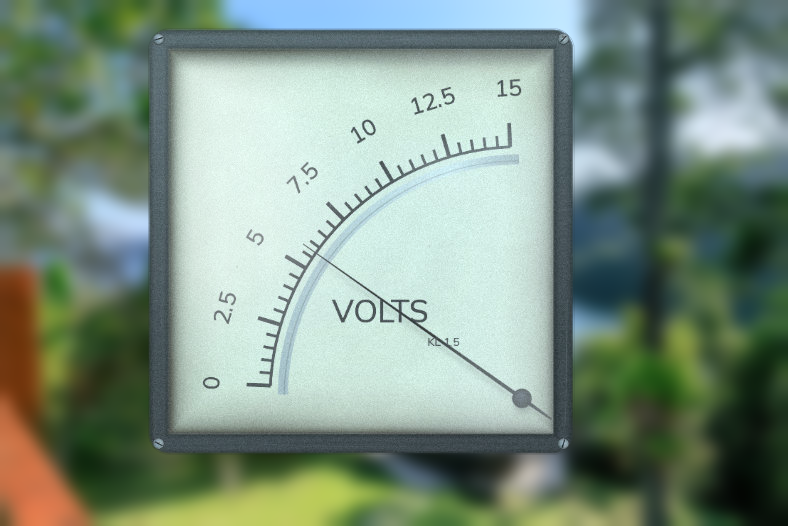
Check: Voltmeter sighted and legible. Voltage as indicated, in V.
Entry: 5.75 V
